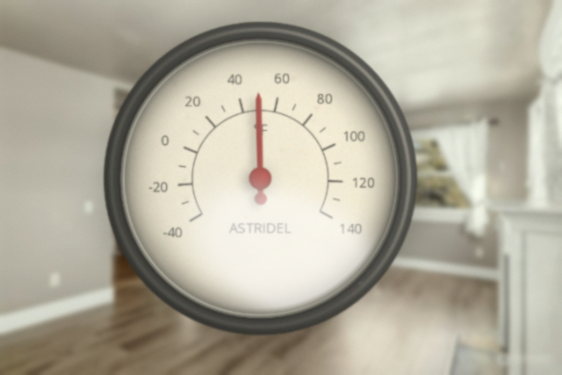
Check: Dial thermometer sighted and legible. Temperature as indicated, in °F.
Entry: 50 °F
